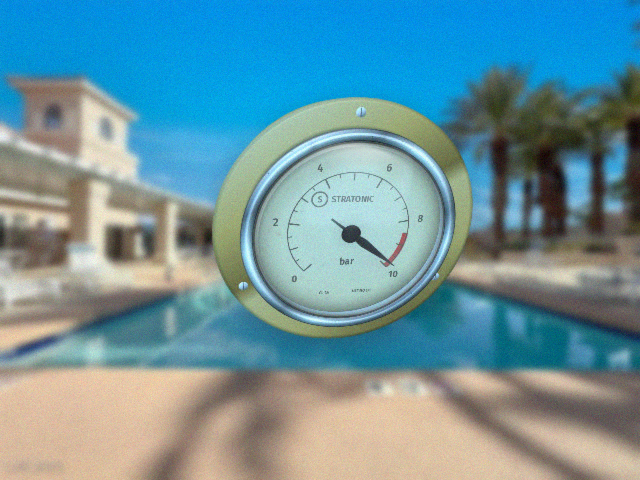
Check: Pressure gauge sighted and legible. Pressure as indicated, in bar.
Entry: 9.75 bar
